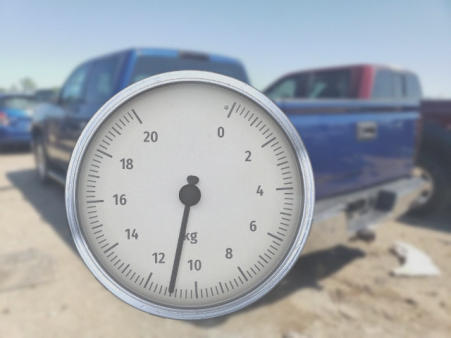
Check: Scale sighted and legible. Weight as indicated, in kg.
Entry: 11 kg
